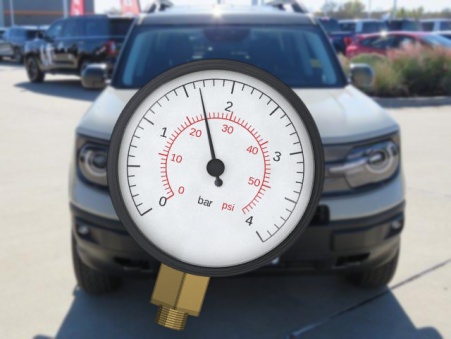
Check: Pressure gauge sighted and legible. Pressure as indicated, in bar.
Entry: 1.65 bar
